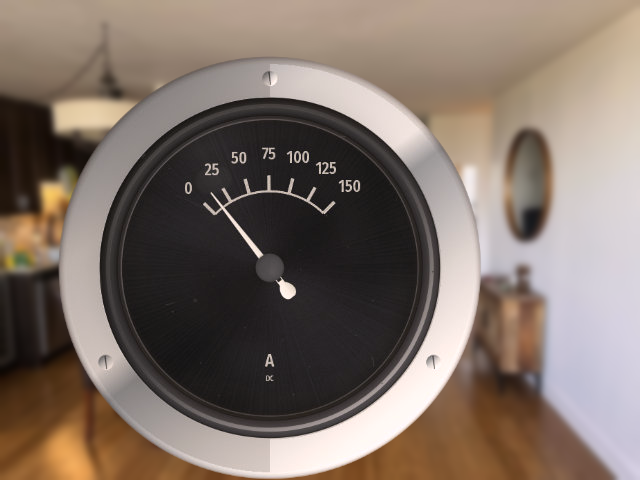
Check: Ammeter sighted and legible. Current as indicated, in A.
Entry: 12.5 A
